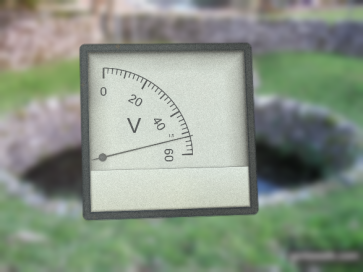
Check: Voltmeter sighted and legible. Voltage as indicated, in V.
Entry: 52 V
